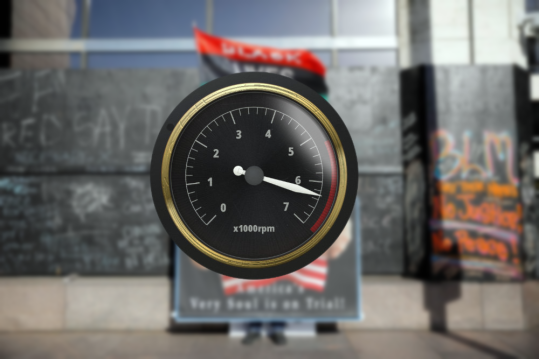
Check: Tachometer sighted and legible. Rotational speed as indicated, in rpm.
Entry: 6300 rpm
